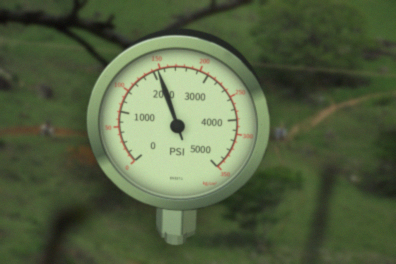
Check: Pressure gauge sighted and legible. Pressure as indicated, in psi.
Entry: 2100 psi
